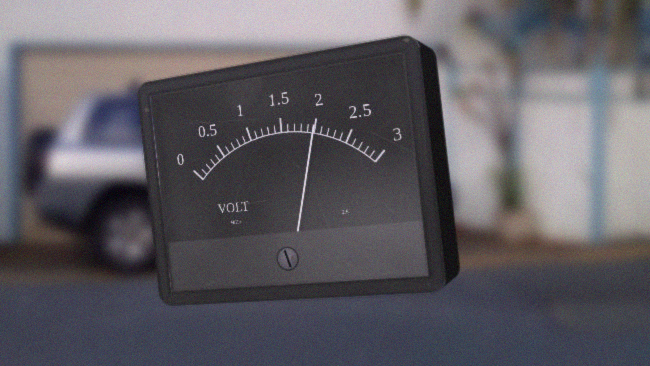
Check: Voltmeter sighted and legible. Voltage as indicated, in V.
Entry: 2 V
